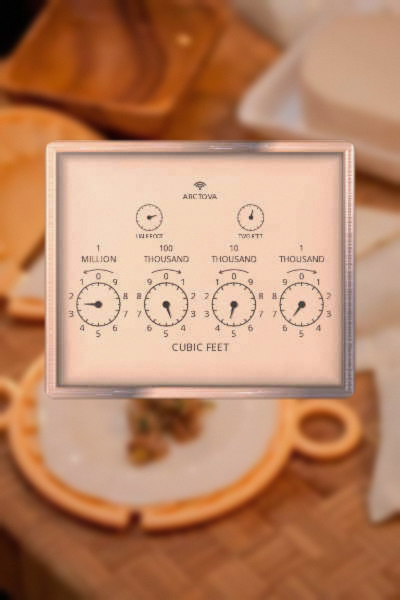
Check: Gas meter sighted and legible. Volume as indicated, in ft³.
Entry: 244600 ft³
